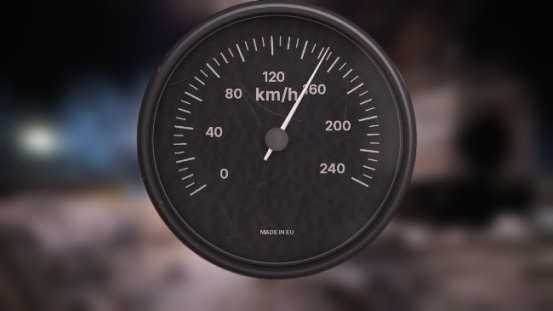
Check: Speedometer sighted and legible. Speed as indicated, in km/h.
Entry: 152.5 km/h
